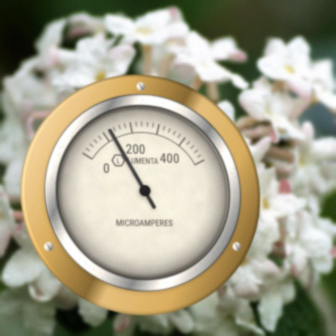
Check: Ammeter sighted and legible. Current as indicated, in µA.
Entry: 120 µA
